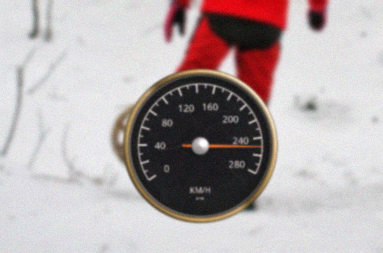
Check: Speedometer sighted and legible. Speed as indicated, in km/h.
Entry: 250 km/h
